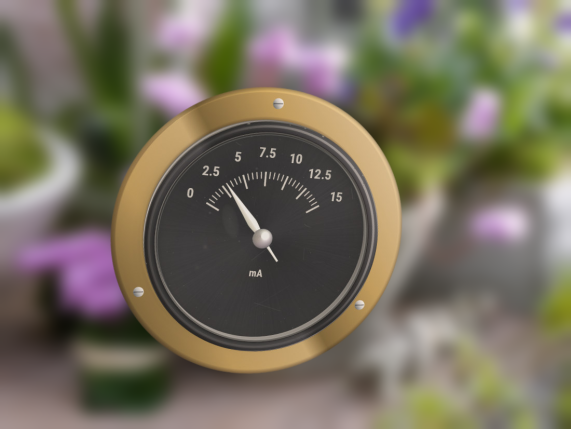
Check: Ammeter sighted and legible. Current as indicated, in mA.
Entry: 3 mA
